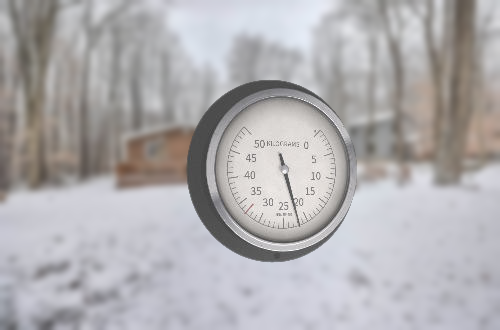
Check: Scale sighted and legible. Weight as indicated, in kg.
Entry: 22 kg
